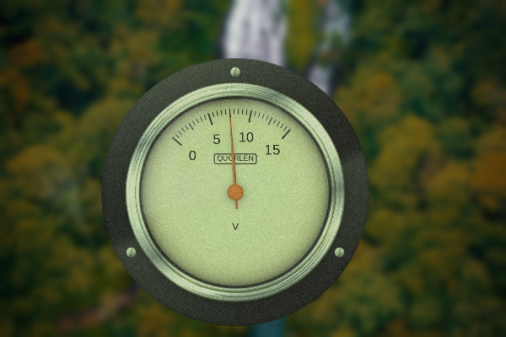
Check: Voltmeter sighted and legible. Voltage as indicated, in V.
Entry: 7.5 V
